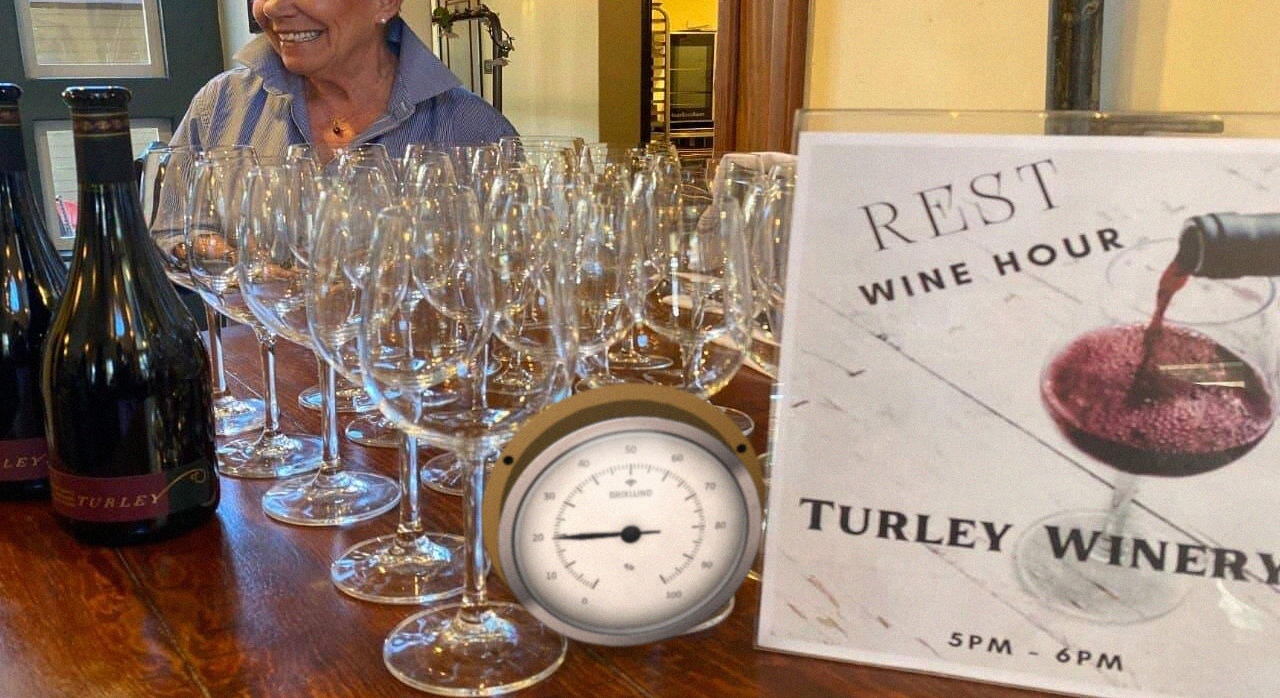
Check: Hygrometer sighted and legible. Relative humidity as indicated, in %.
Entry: 20 %
